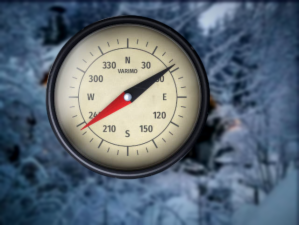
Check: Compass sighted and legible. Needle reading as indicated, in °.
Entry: 235 °
